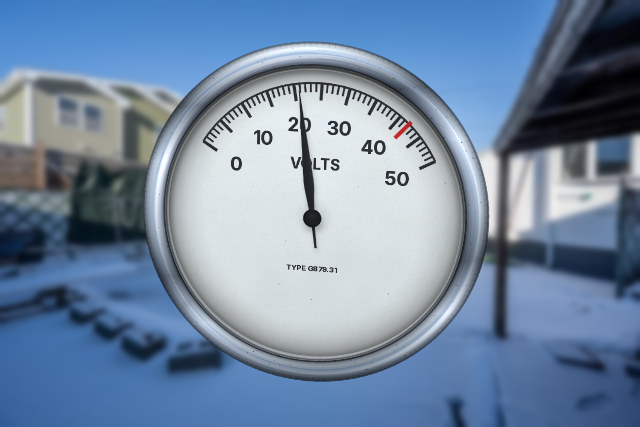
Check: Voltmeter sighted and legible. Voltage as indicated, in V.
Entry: 21 V
